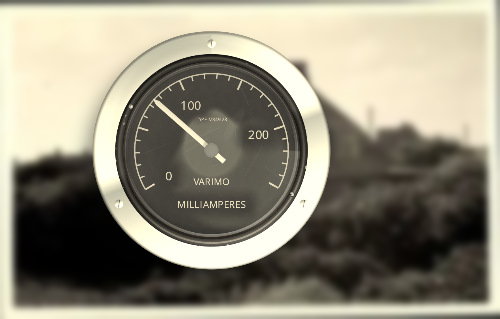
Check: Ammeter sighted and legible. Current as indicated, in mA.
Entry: 75 mA
